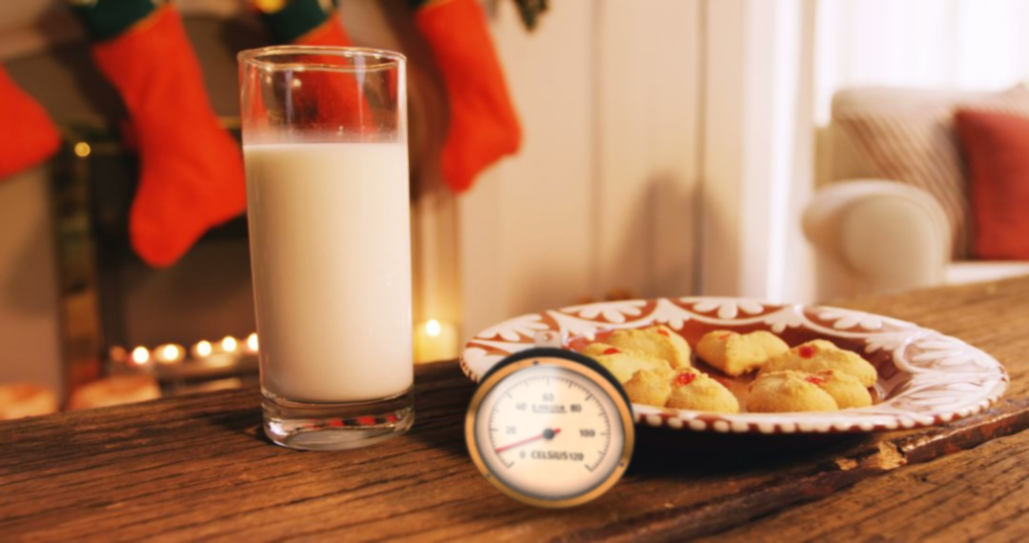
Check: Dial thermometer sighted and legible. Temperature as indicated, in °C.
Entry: 10 °C
